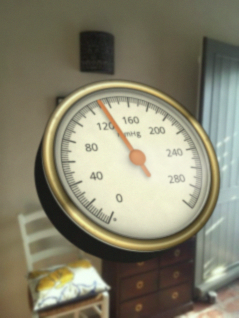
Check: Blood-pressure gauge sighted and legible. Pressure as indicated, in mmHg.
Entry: 130 mmHg
